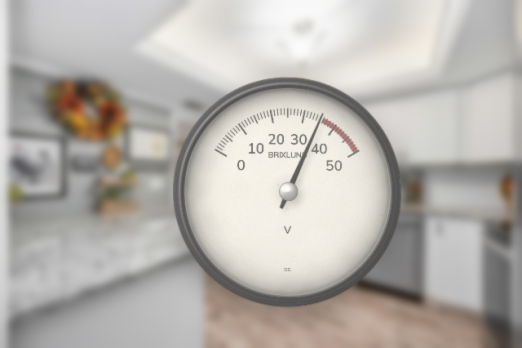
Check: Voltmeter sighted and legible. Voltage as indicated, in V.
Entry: 35 V
